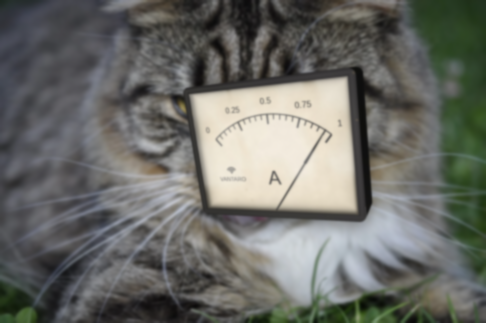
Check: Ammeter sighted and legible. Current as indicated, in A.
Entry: 0.95 A
